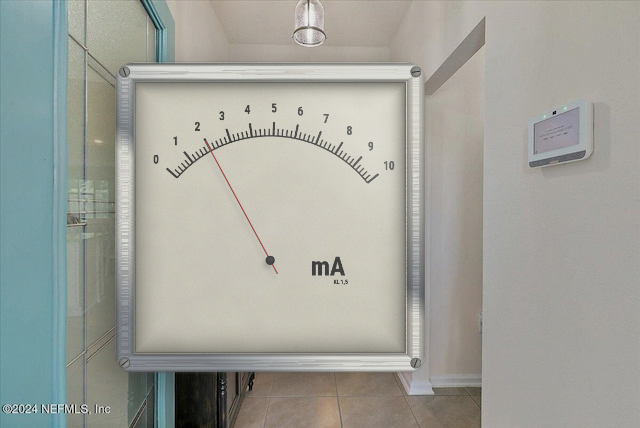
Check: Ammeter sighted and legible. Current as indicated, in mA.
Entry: 2 mA
